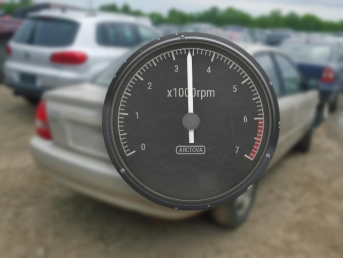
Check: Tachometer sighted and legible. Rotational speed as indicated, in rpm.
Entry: 3400 rpm
